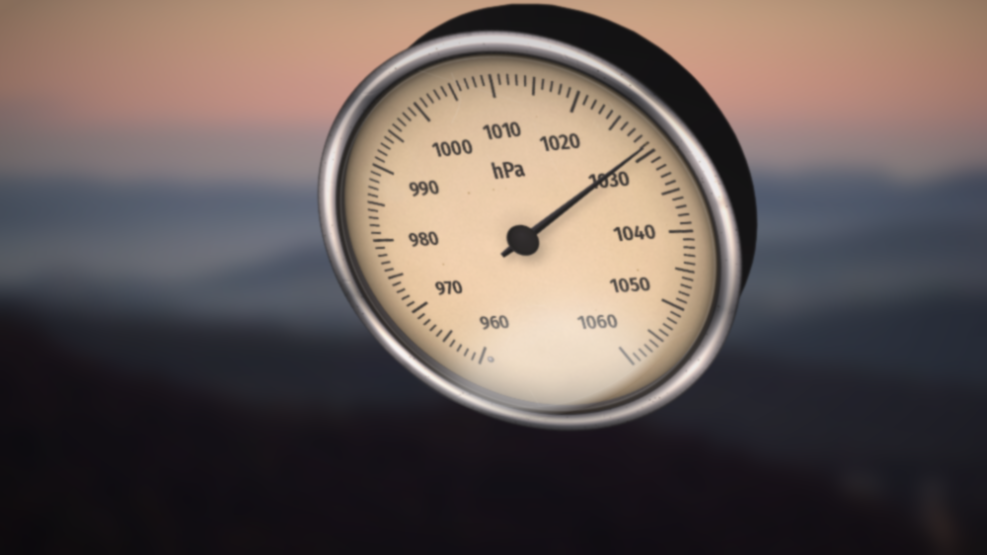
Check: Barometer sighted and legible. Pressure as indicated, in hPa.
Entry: 1029 hPa
